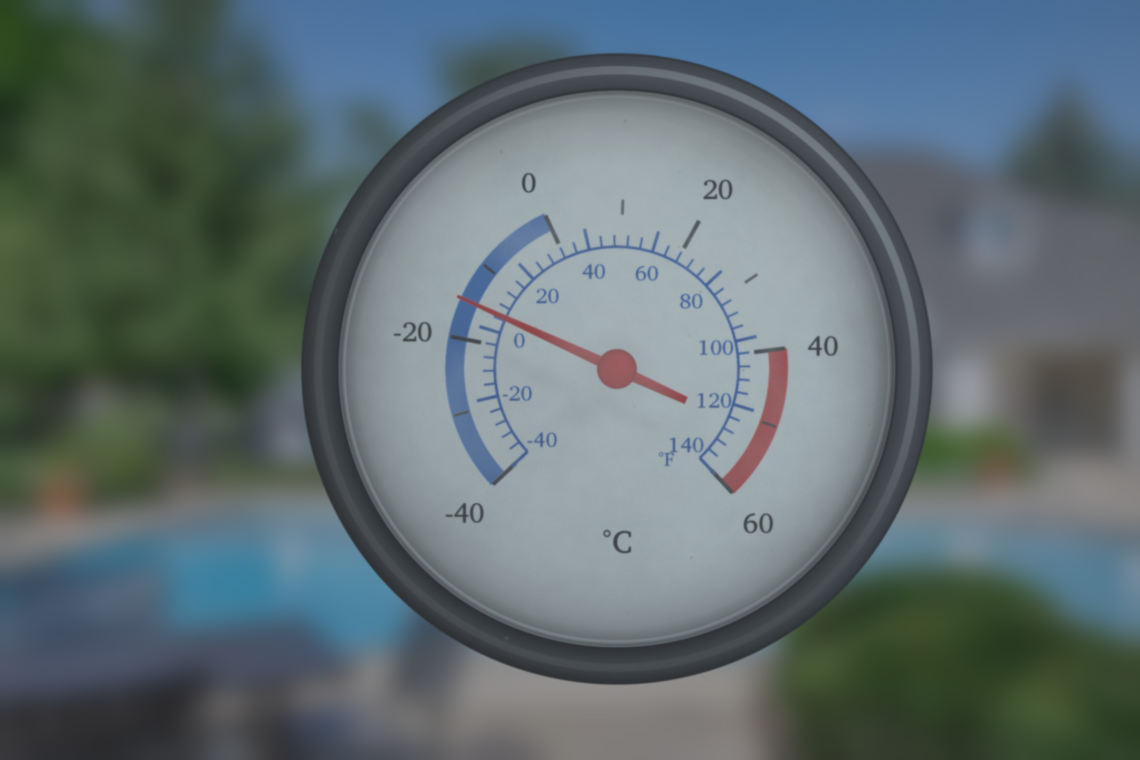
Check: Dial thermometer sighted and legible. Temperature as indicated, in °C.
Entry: -15 °C
